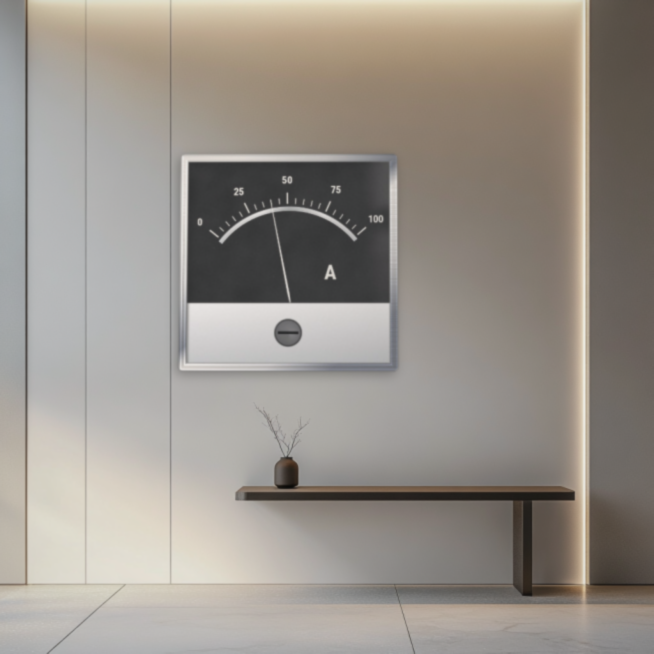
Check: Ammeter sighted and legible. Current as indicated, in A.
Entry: 40 A
